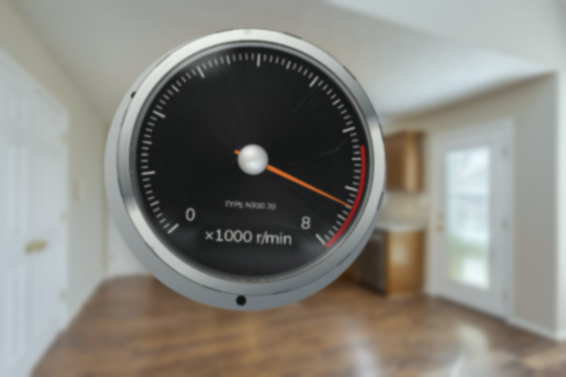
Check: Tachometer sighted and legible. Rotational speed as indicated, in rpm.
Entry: 7300 rpm
